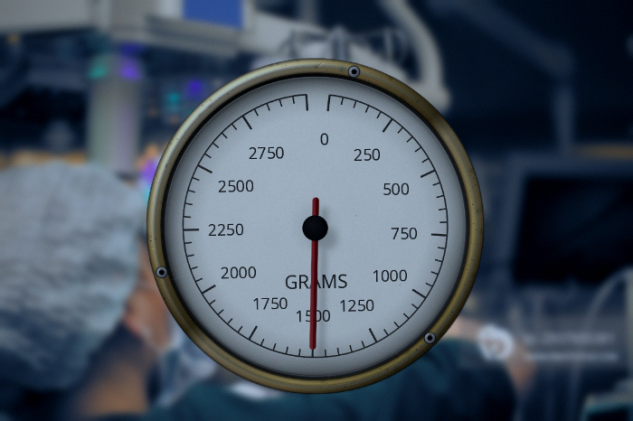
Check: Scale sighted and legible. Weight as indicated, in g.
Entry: 1500 g
